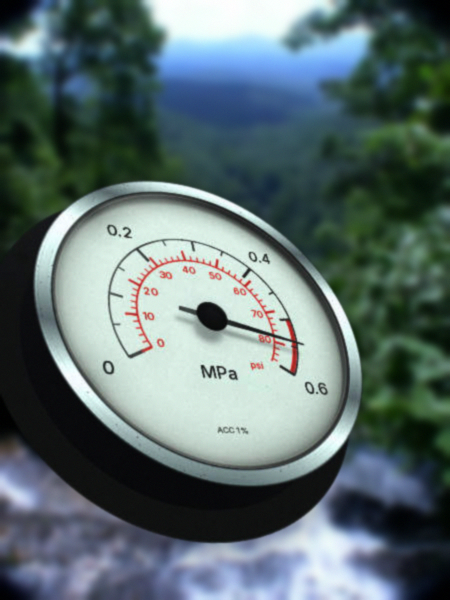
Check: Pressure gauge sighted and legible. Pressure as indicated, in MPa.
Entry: 0.55 MPa
